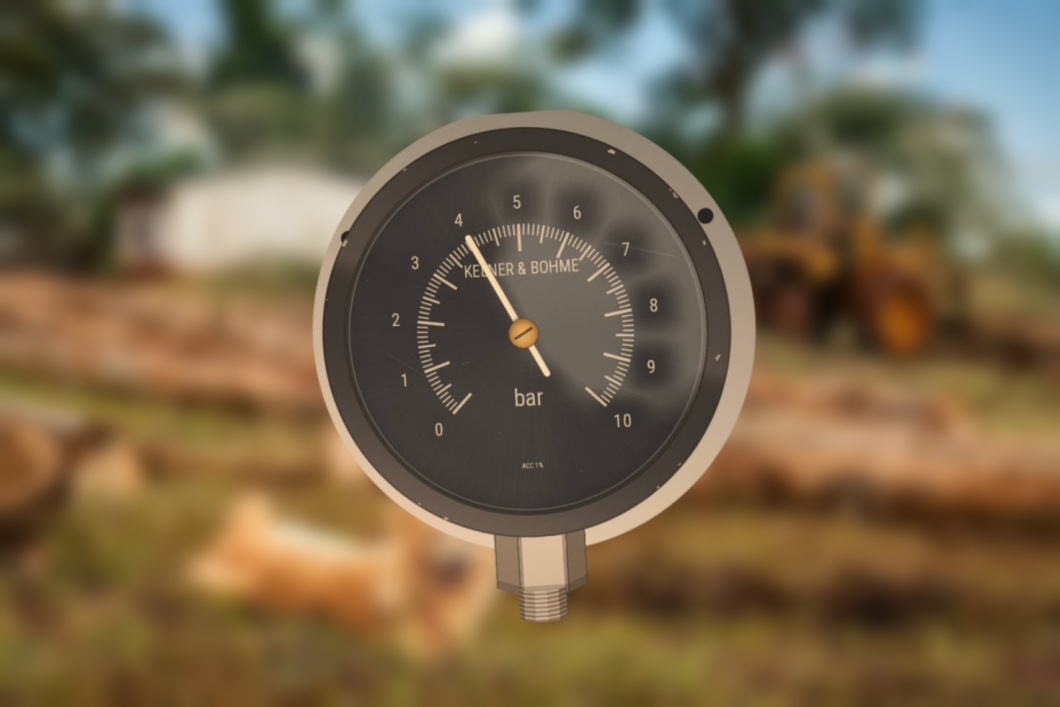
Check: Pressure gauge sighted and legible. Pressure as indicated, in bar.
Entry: 4 bar
